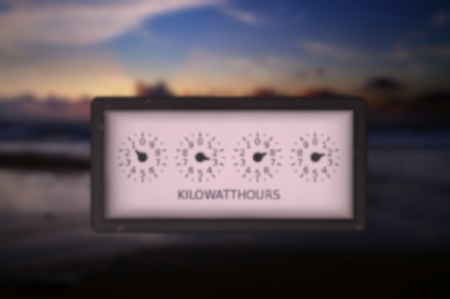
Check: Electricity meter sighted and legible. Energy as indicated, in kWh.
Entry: 1282 kWh
